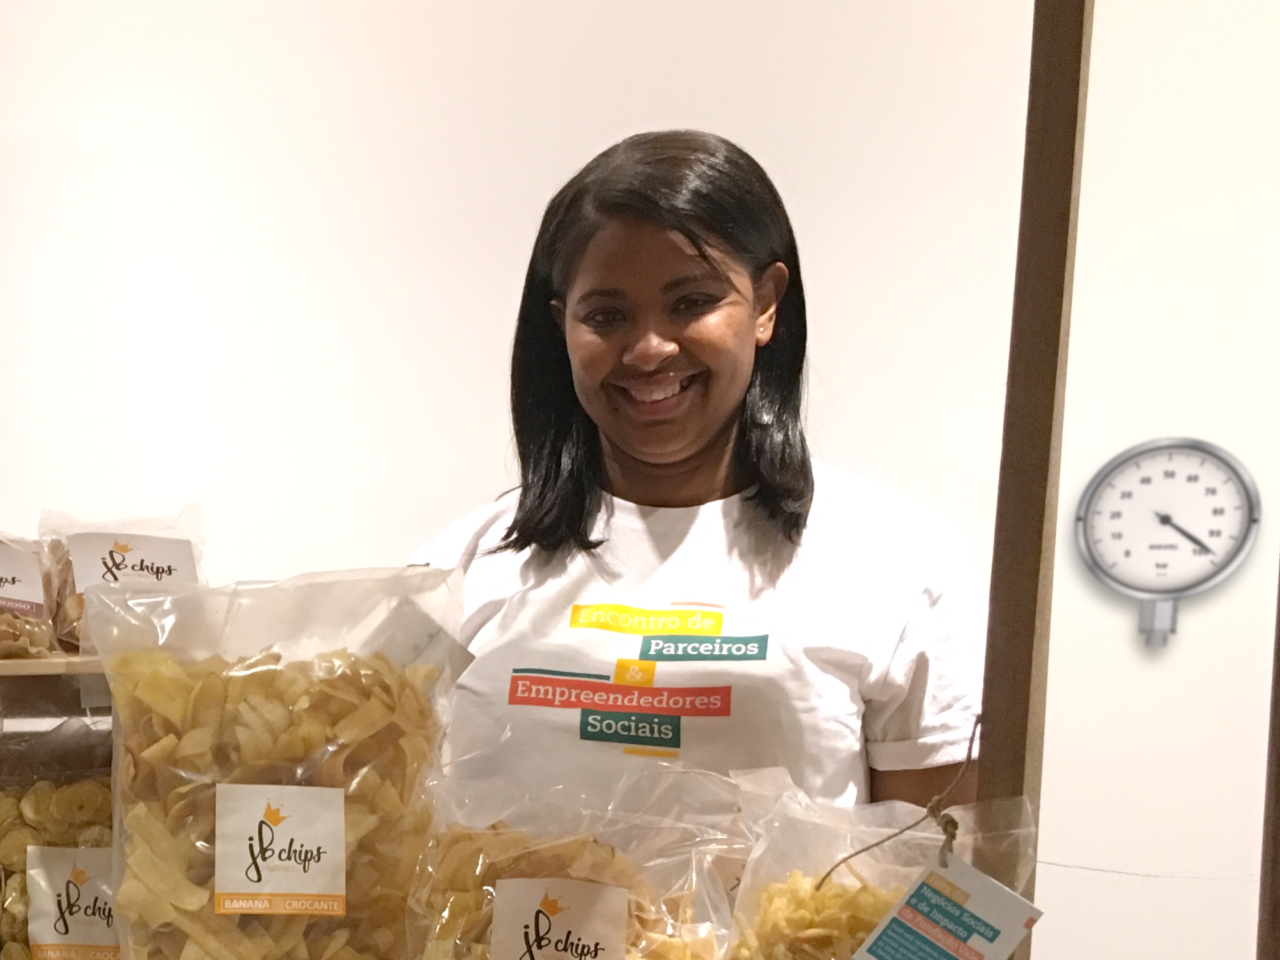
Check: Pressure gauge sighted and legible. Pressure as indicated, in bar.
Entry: 97.5 bar
